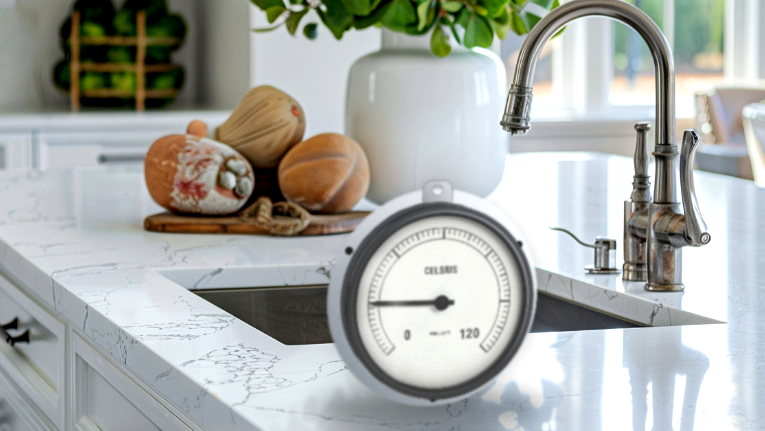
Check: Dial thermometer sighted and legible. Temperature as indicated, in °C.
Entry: 20 °C
